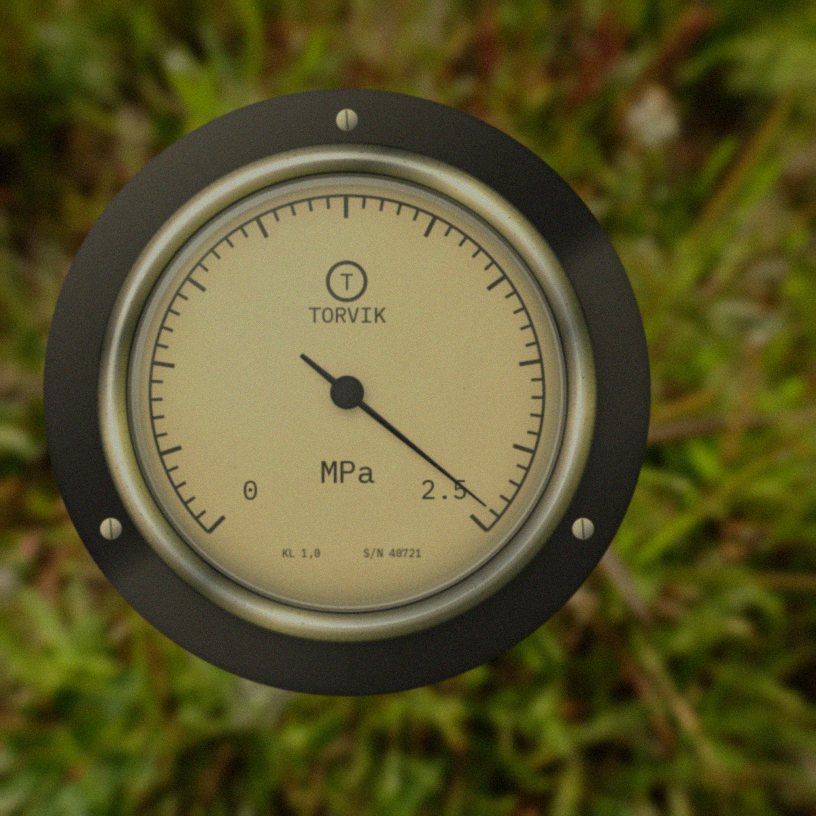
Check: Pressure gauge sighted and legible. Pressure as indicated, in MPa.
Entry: 2.45 MPa
